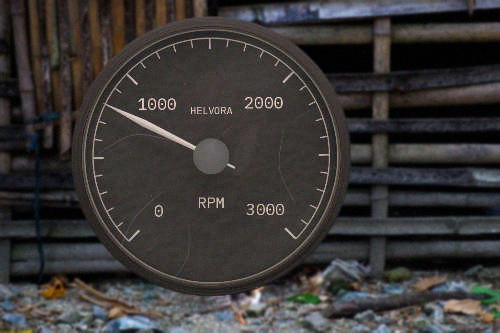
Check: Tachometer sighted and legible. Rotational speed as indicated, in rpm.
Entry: 800 rpm
